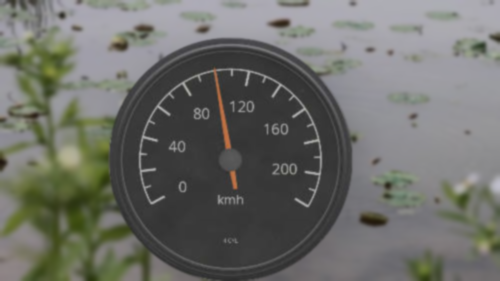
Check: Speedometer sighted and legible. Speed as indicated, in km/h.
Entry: 100 km/h
